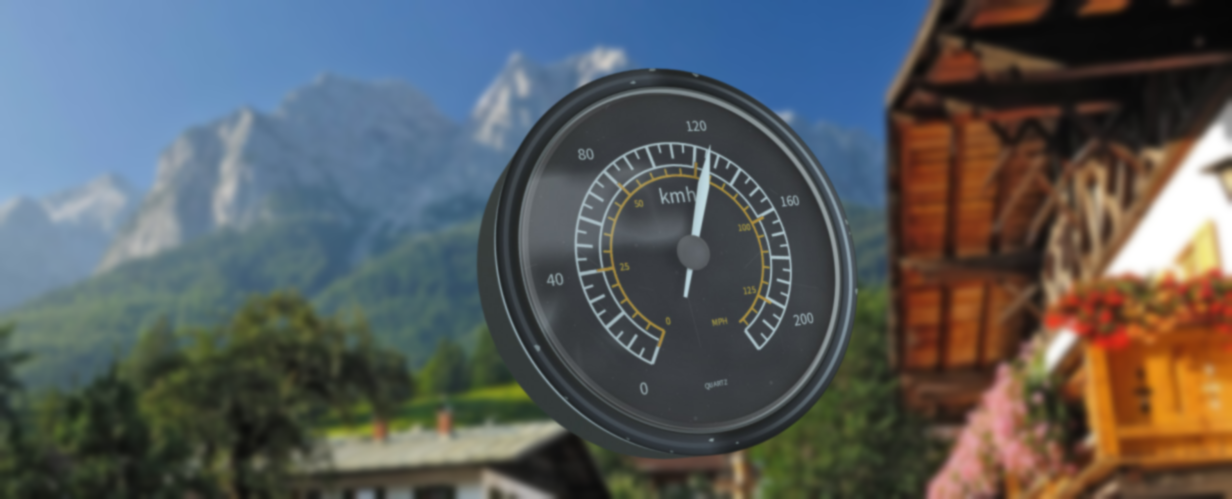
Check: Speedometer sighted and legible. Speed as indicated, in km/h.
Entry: 125 km/h
